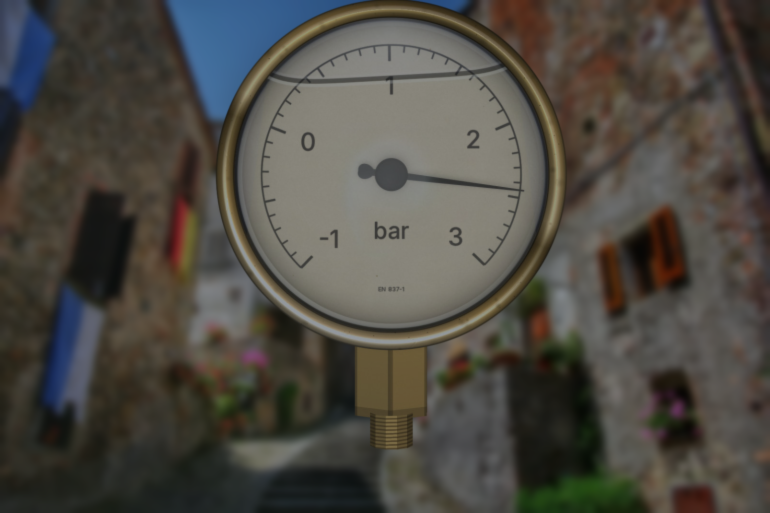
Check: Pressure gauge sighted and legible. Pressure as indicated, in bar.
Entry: 2.45 bar
